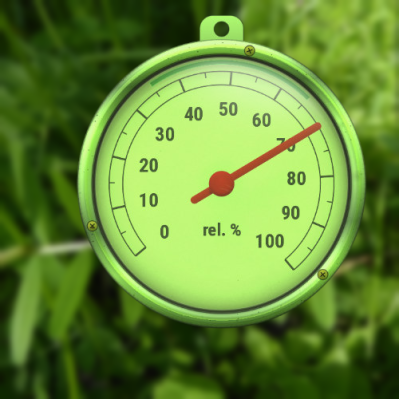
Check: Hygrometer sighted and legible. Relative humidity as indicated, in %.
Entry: 70 %
